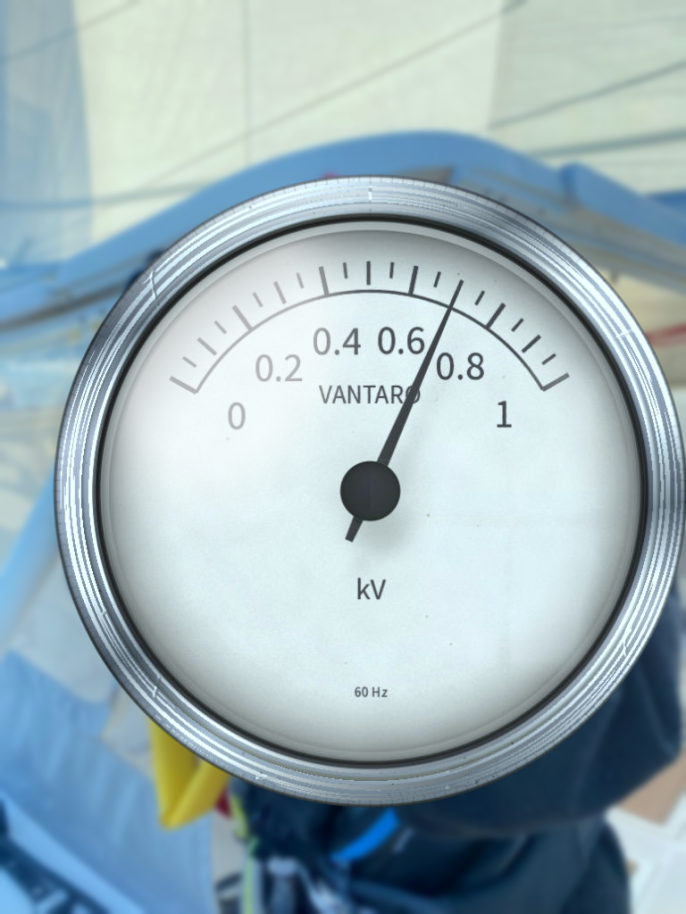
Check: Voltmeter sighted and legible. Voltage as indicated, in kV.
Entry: 0.7 kV
